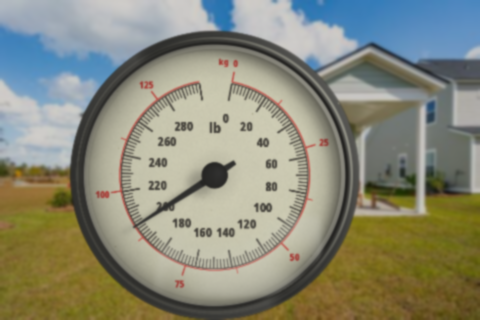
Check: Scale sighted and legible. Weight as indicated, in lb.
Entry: 200 lb
